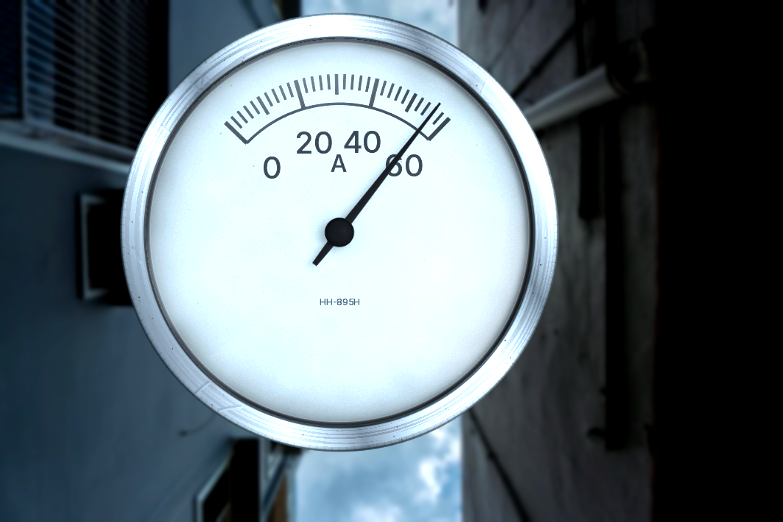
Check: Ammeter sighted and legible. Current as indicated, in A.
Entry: 56 A
